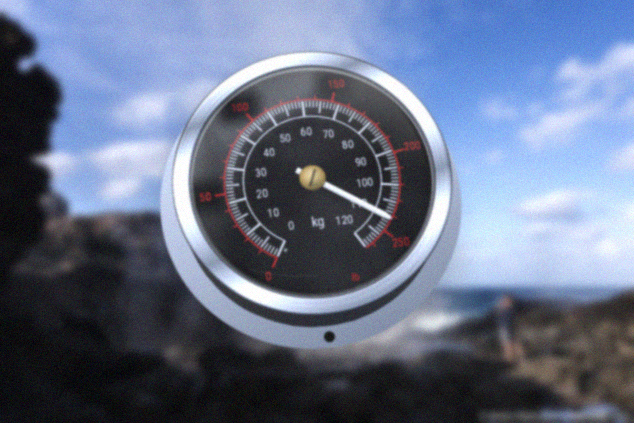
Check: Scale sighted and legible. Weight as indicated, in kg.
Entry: 110 kg
